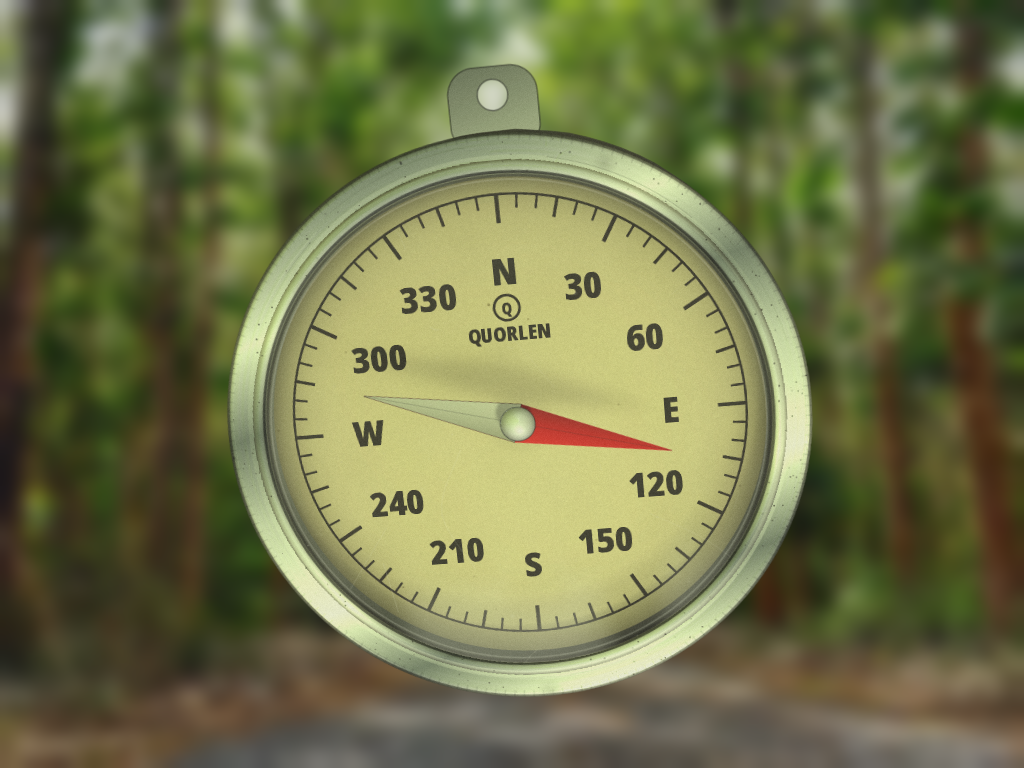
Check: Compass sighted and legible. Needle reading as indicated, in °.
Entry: 105 °
